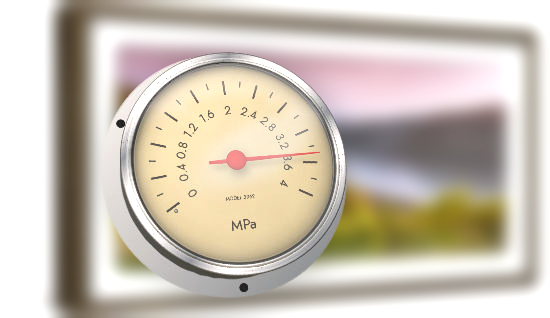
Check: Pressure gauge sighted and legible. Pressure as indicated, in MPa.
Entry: 3.5 MPa
